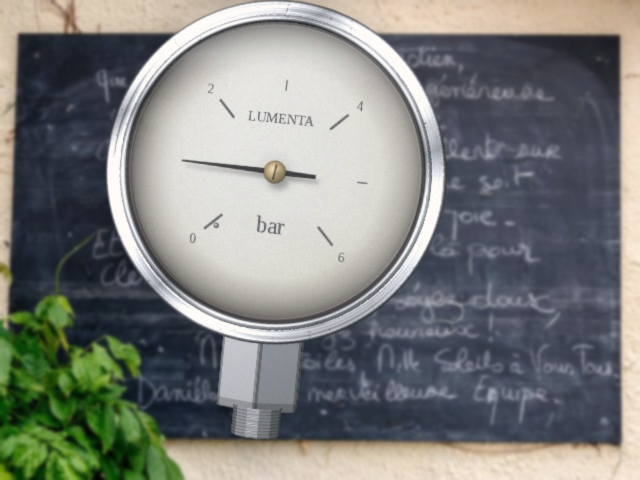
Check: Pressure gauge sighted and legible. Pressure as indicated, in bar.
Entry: 1 bar
